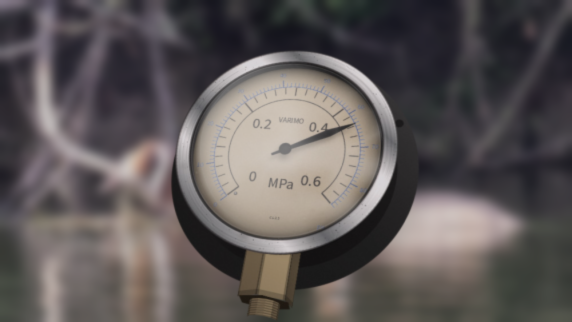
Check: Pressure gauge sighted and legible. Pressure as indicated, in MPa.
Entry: 0.44 MPa
